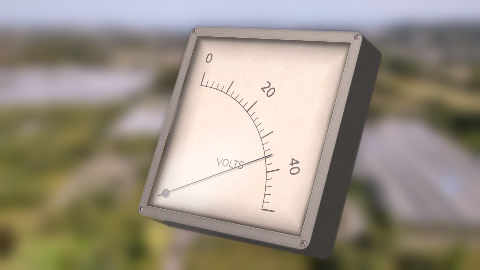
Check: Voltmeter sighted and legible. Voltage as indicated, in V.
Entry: 36 V
